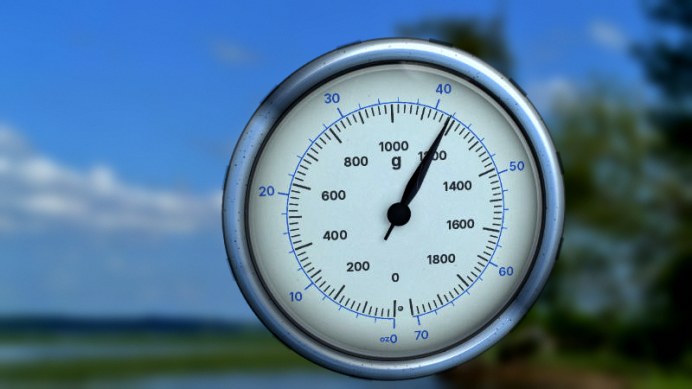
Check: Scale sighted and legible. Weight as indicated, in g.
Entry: 1180 g
